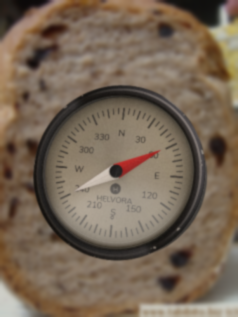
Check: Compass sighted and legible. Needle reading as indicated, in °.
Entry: 60 °
